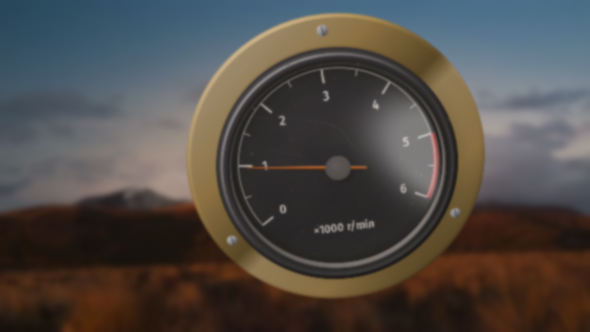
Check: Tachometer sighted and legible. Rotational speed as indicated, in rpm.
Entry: 1000 rpm
